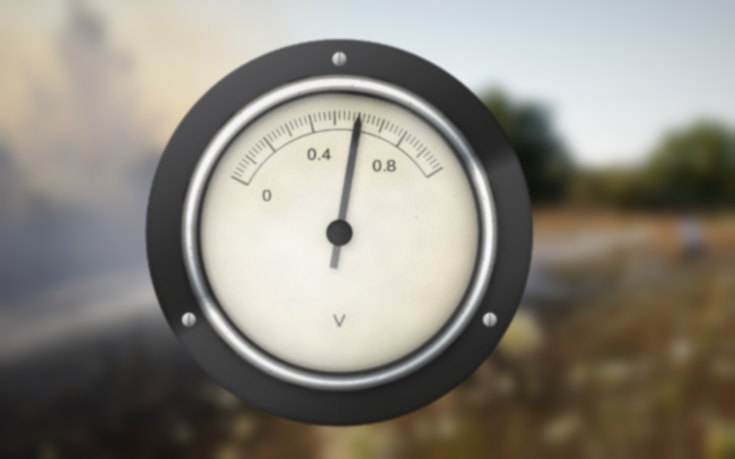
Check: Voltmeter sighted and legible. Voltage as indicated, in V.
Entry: 0.6 V
